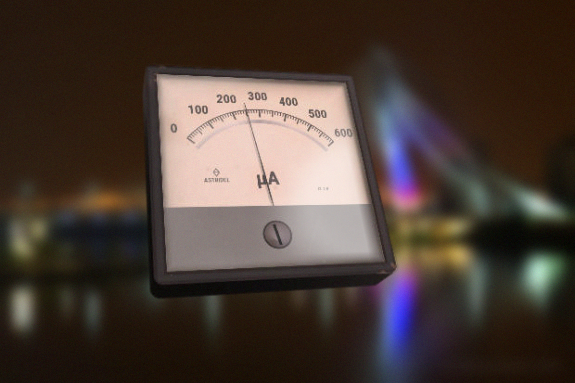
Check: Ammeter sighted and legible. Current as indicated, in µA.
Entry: 250 µA
